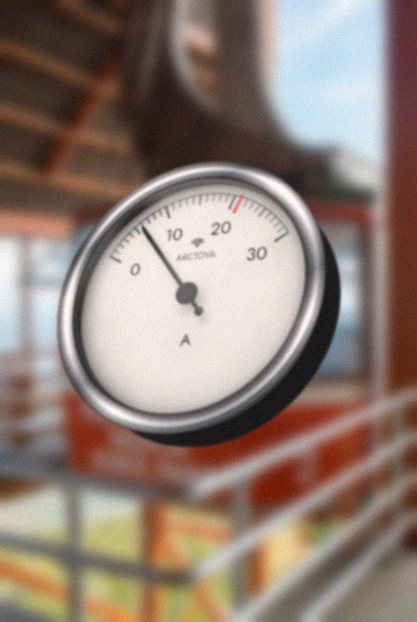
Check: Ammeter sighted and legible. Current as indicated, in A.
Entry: 6 A
